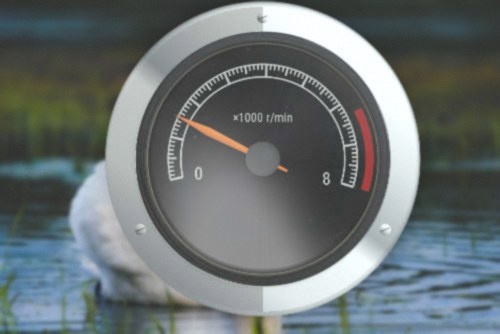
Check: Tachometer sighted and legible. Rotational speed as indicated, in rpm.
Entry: 1500 rpm
